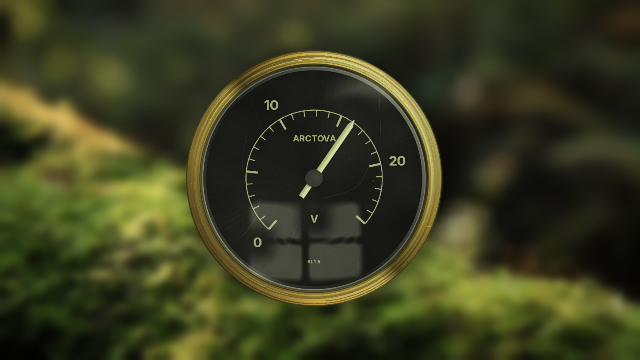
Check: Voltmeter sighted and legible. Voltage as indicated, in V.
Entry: 16 V
